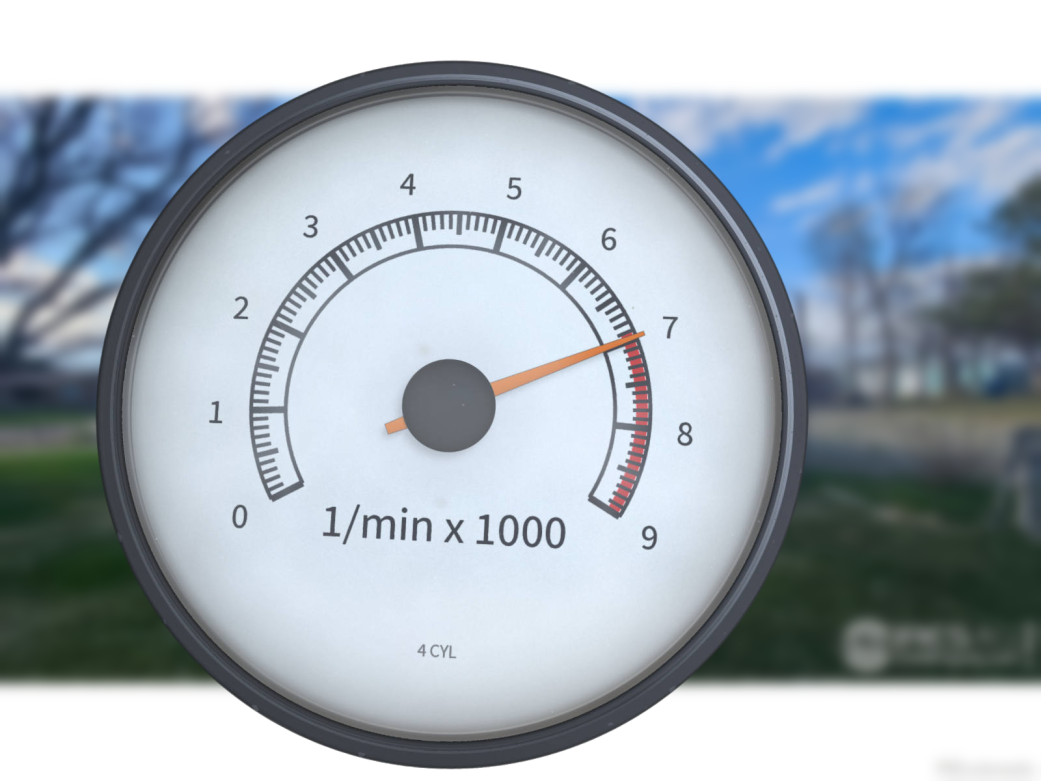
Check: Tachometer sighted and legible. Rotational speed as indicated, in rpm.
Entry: 7000 rpm
